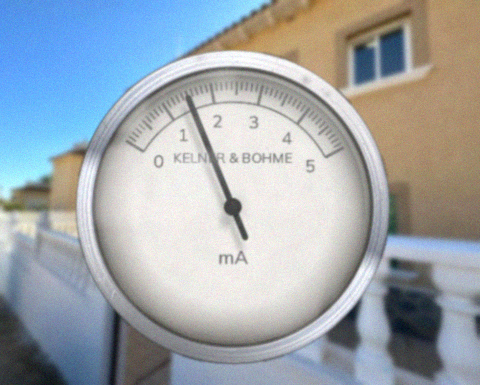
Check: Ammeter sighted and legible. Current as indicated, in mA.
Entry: 1.5 mA
